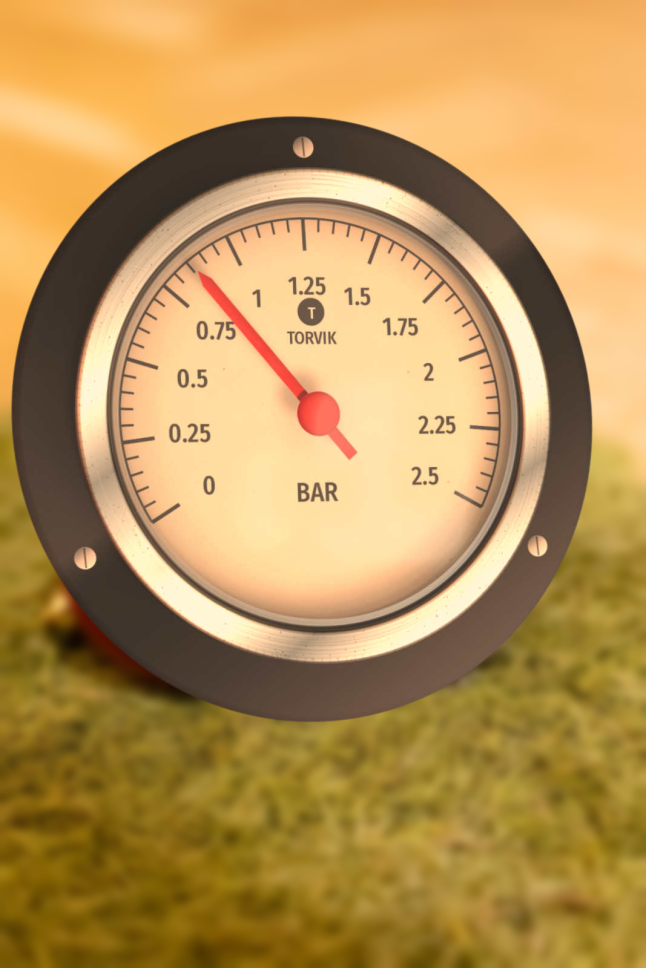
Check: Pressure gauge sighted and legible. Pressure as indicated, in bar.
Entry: 0.85 bar
